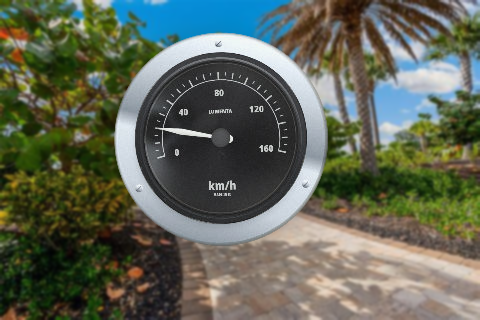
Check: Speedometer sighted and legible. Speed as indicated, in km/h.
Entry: 20 km/h
